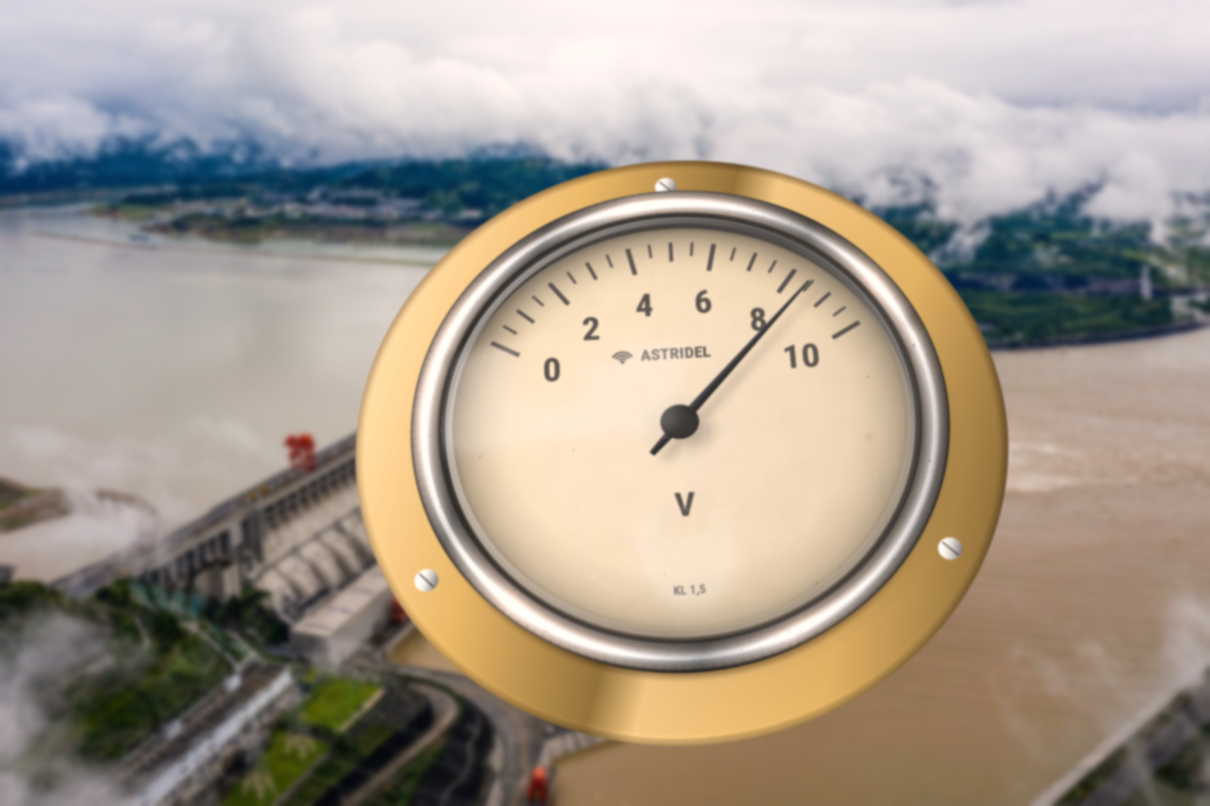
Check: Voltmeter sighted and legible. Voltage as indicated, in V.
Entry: 8.5 V
